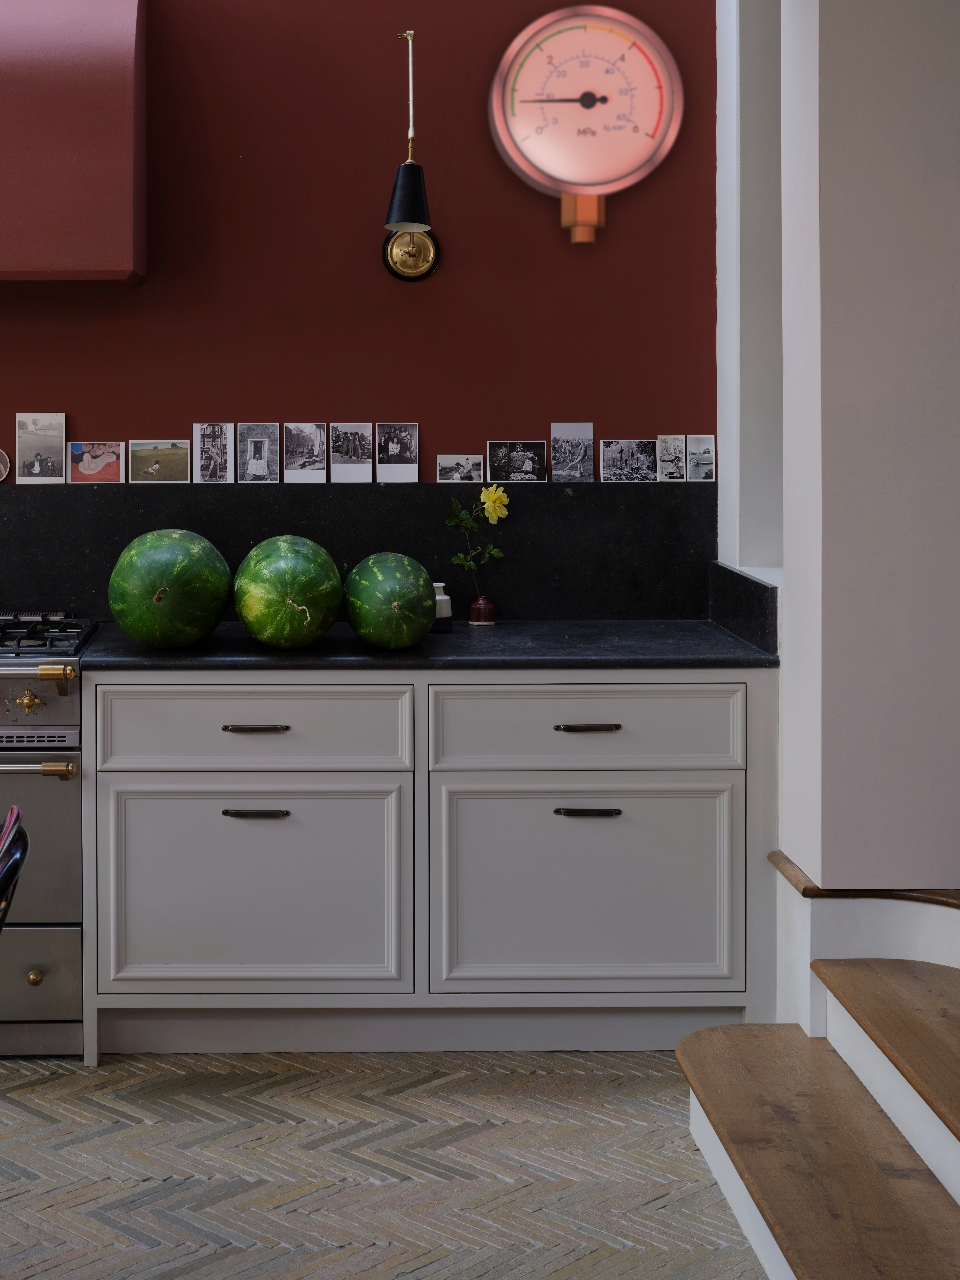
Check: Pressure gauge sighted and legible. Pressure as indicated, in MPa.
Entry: 0.75 MPa
